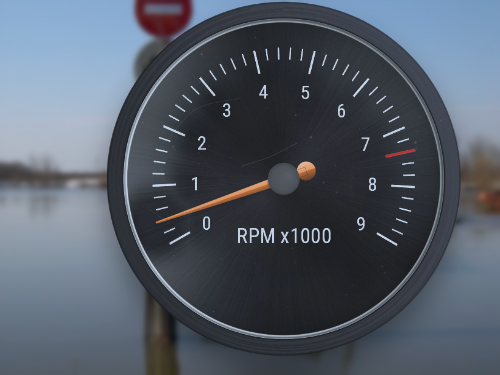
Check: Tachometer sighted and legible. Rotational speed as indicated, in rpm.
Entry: 400 rpm
